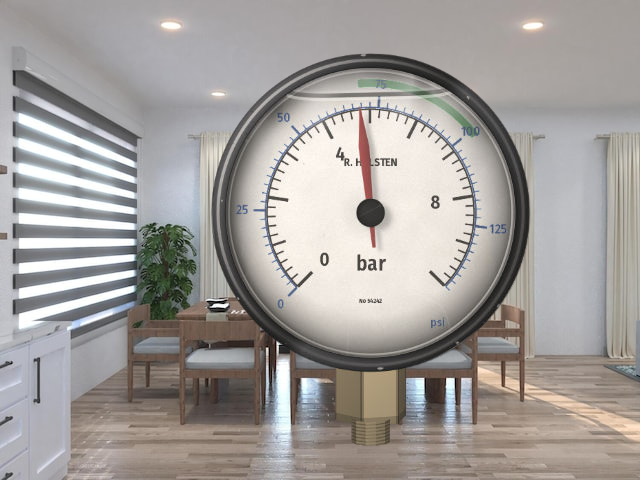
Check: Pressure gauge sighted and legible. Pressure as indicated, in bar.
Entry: 4.8 bar
